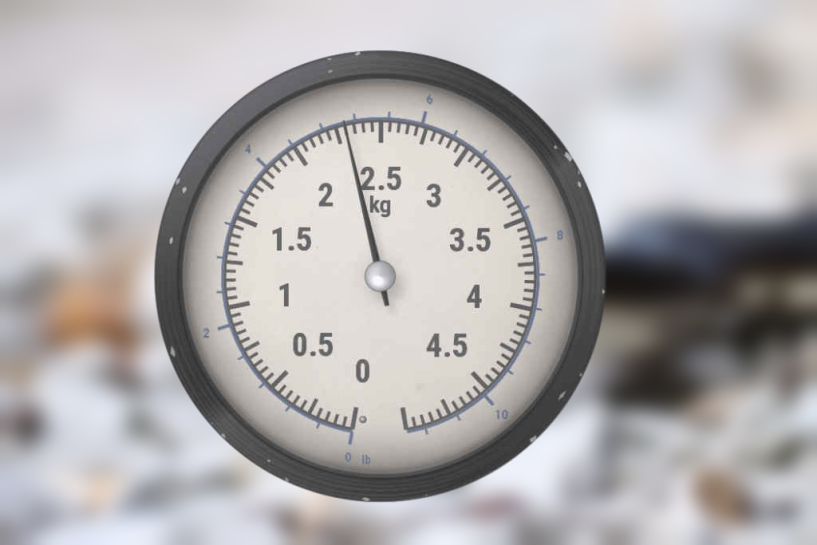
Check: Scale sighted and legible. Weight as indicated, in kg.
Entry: 2.3 kg
